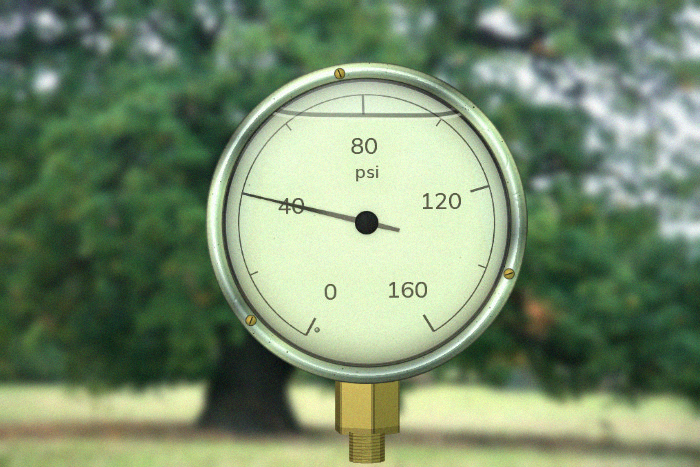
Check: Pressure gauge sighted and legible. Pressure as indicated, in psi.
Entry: 40 psi
